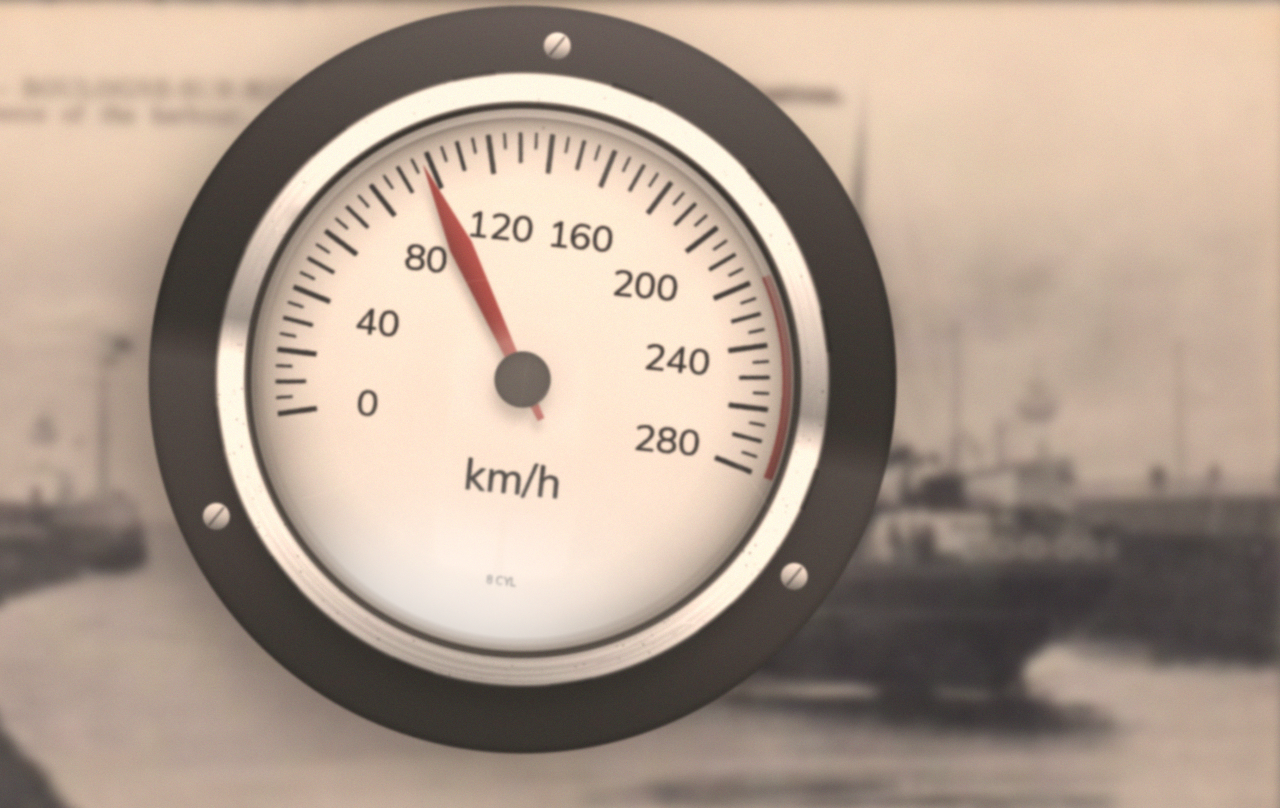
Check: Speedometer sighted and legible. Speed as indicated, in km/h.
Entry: 97.5 km/h
